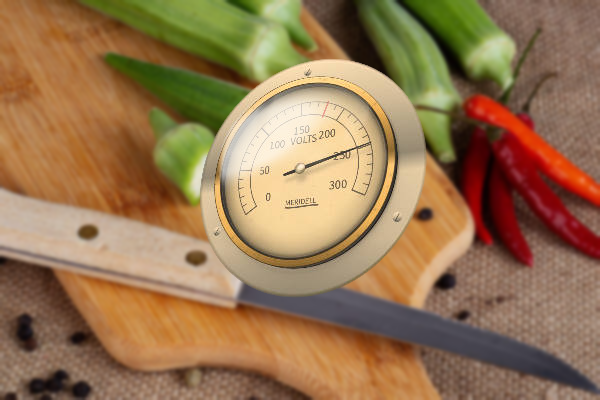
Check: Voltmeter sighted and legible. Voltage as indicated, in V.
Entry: 250 V
